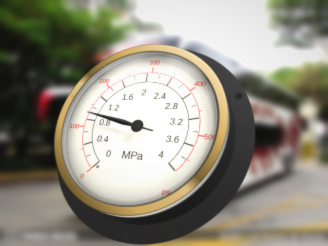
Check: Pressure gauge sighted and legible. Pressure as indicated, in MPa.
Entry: 0.9 MPa
